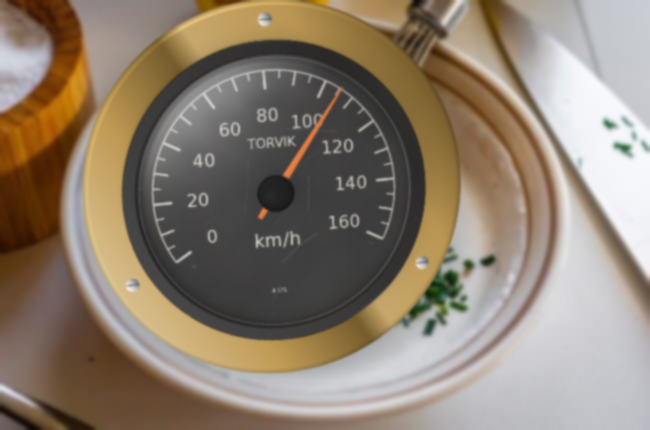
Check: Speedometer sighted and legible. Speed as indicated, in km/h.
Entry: 105 km/h
